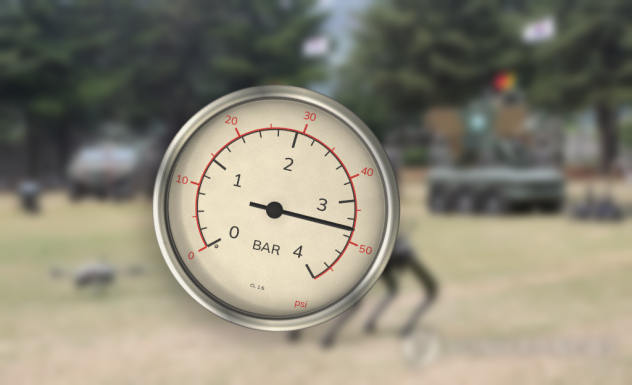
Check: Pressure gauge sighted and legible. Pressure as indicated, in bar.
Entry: 3.3 bar
